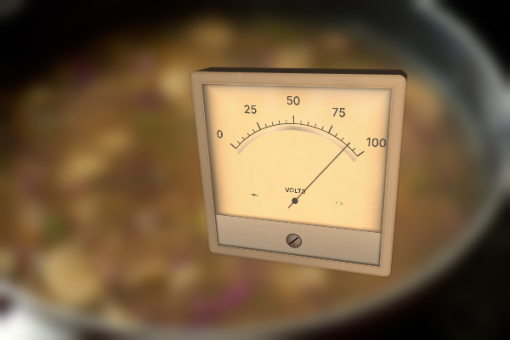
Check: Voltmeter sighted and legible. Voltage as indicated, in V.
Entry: 90 V
